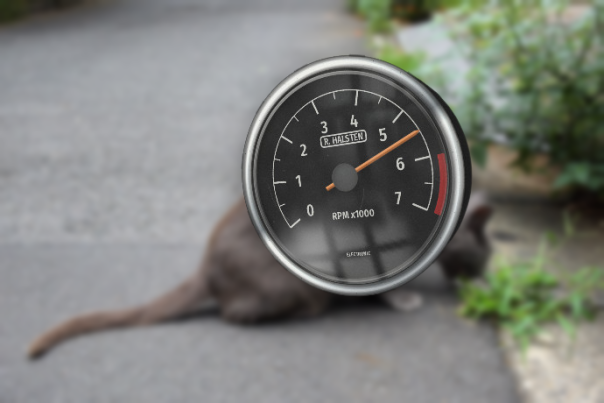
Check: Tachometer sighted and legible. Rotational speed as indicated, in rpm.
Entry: 5500 rpm
